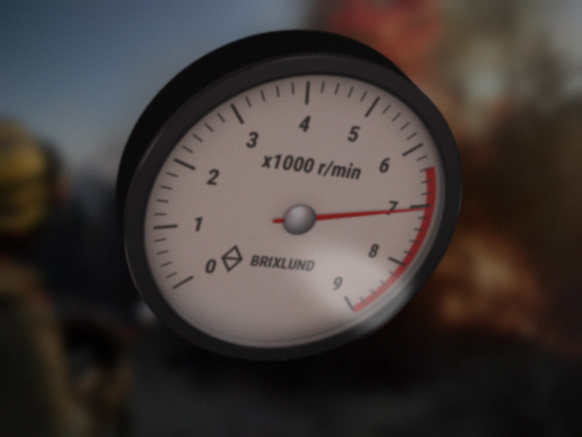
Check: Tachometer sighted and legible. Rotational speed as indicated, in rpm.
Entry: 7000 rpm
